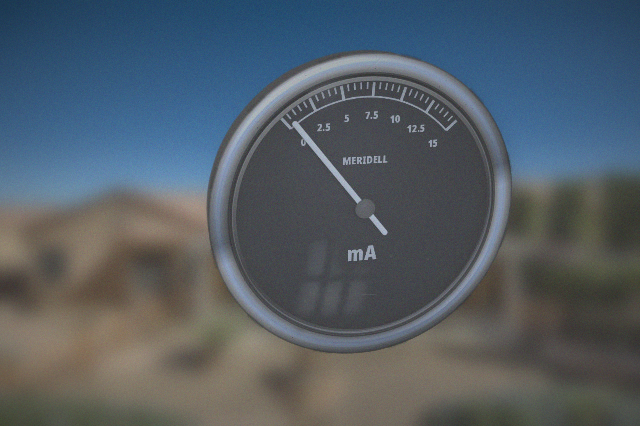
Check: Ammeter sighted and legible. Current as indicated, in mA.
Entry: 0.5 mA
